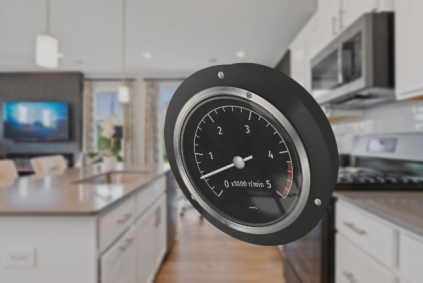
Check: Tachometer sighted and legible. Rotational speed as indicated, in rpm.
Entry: 500 rpm
